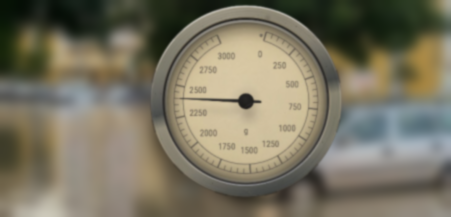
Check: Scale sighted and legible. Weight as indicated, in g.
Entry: 2400 g
